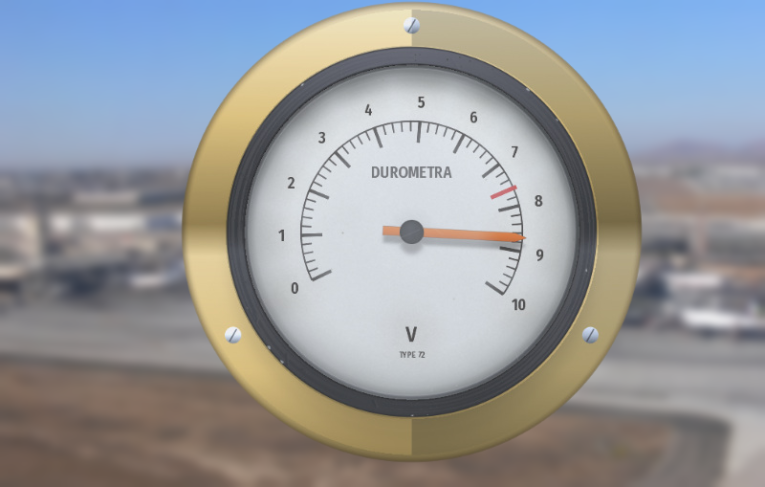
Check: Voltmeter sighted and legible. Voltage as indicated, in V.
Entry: 8.7 V
